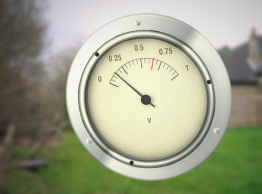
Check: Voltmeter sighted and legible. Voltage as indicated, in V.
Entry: 0.15 V
